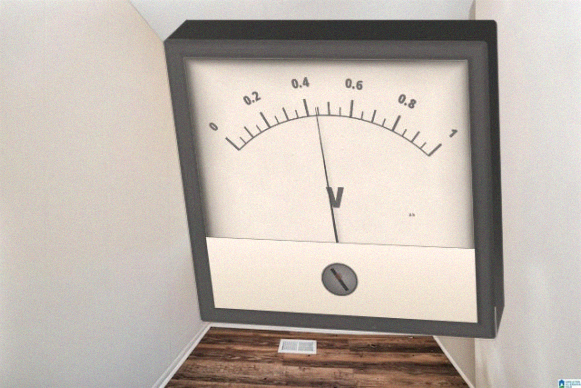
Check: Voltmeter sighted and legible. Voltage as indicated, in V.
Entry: 0.45 V
